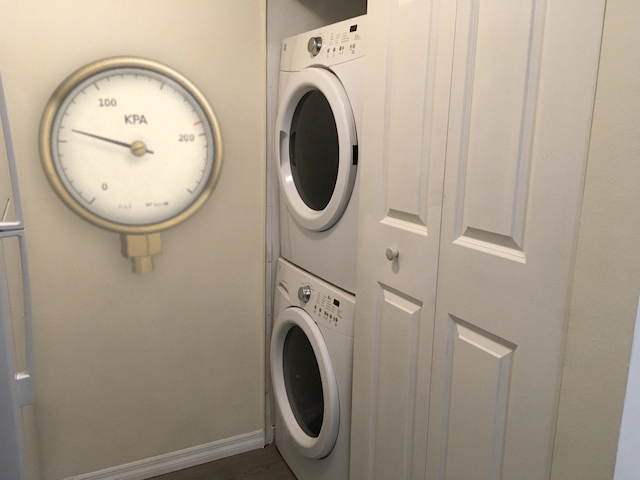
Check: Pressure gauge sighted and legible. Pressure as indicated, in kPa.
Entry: 60 kPa
